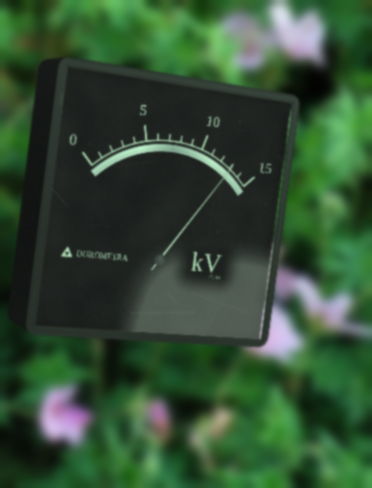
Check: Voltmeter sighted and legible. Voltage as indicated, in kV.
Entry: 13 kV
